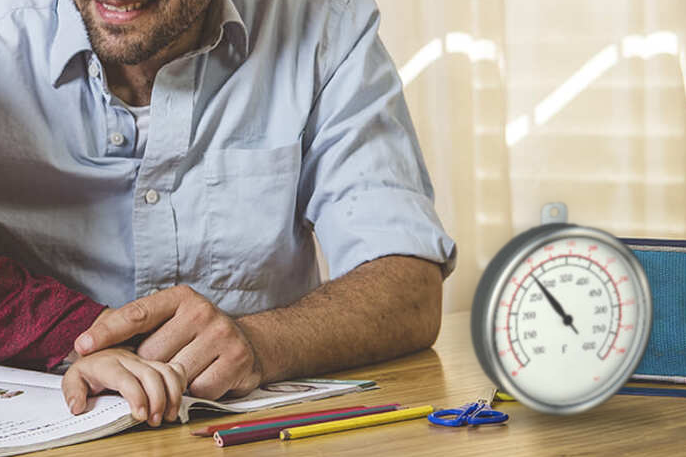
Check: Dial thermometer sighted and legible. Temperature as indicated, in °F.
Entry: 275 °F
